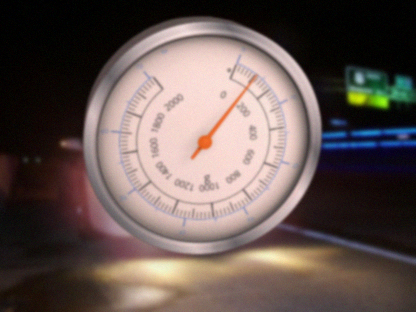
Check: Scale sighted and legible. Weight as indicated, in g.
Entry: 100 g
